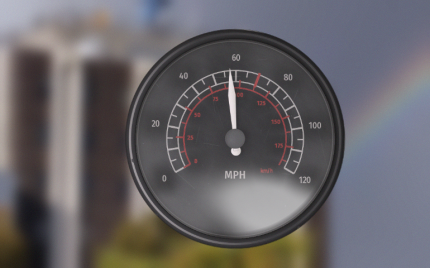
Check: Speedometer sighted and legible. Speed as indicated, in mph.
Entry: 57.5 mph
